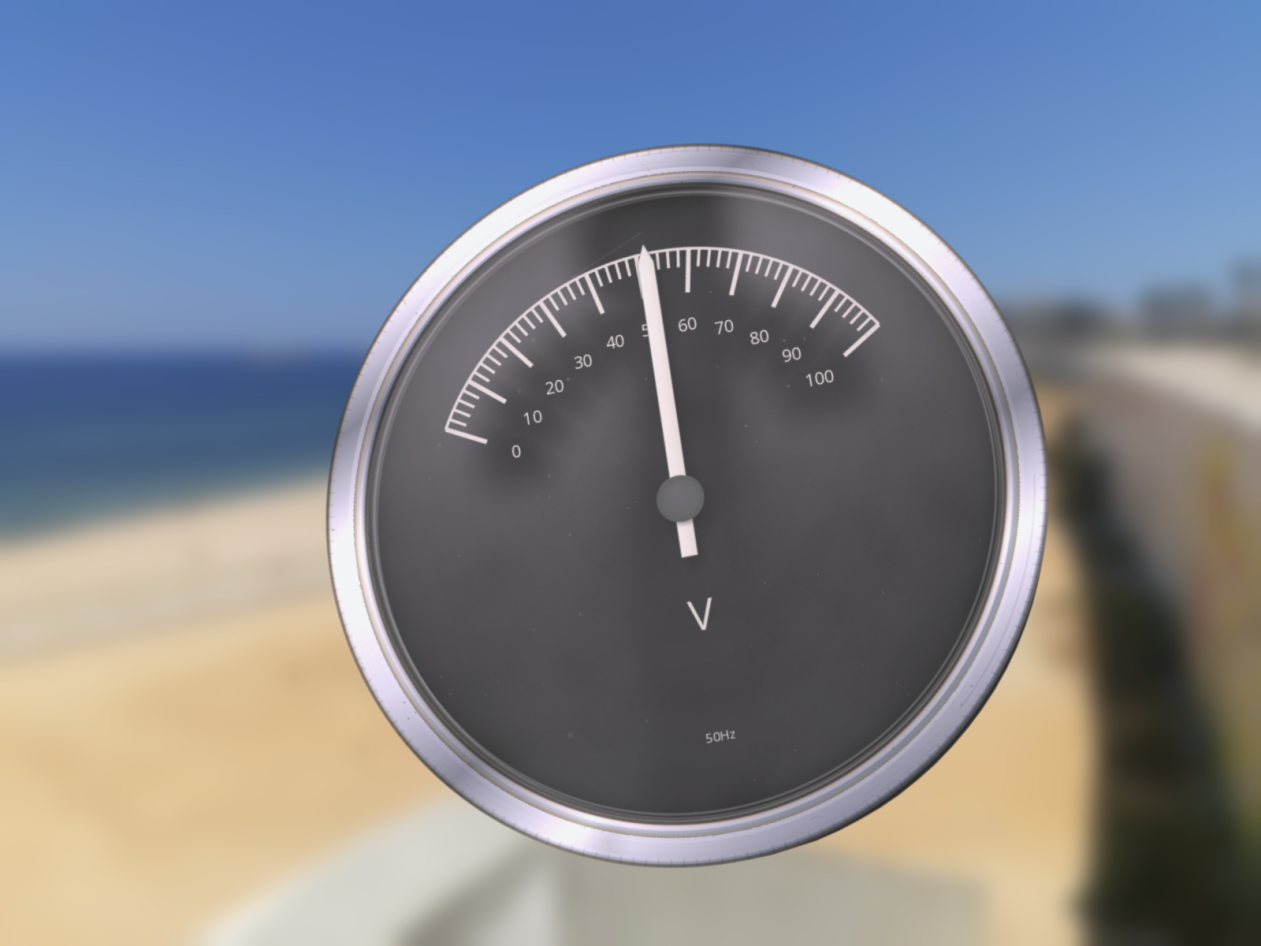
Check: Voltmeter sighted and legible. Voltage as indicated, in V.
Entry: 52 V
